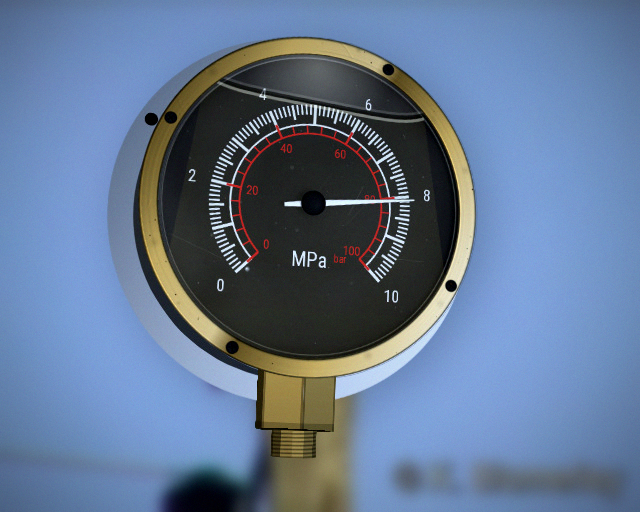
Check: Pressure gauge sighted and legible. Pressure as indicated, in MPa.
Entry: 8.1 MPa
